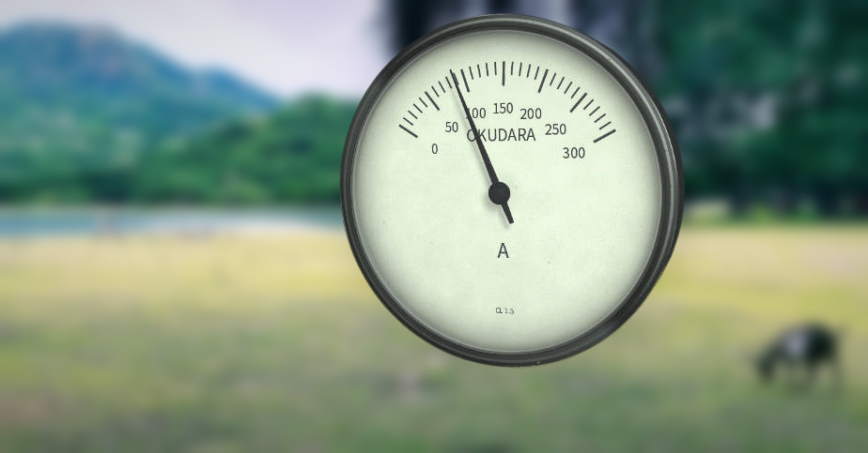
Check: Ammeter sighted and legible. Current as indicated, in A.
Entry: 90 A
